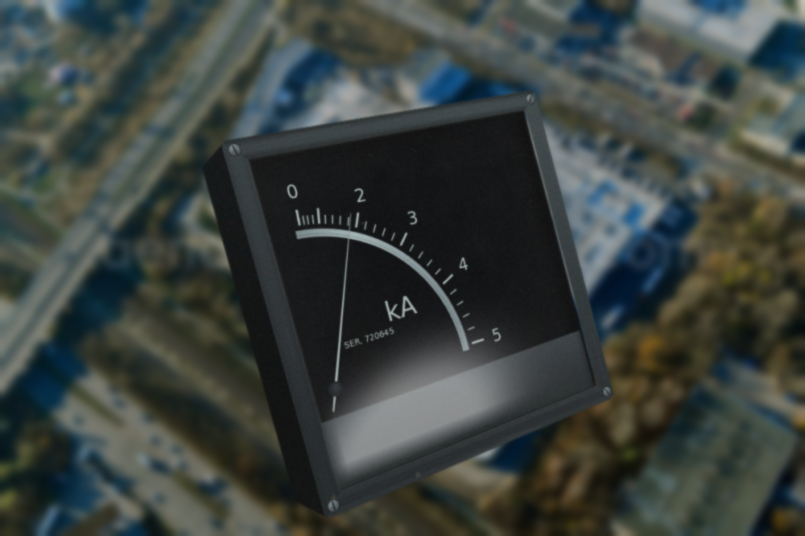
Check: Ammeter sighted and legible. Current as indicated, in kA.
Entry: 1.8 kA
